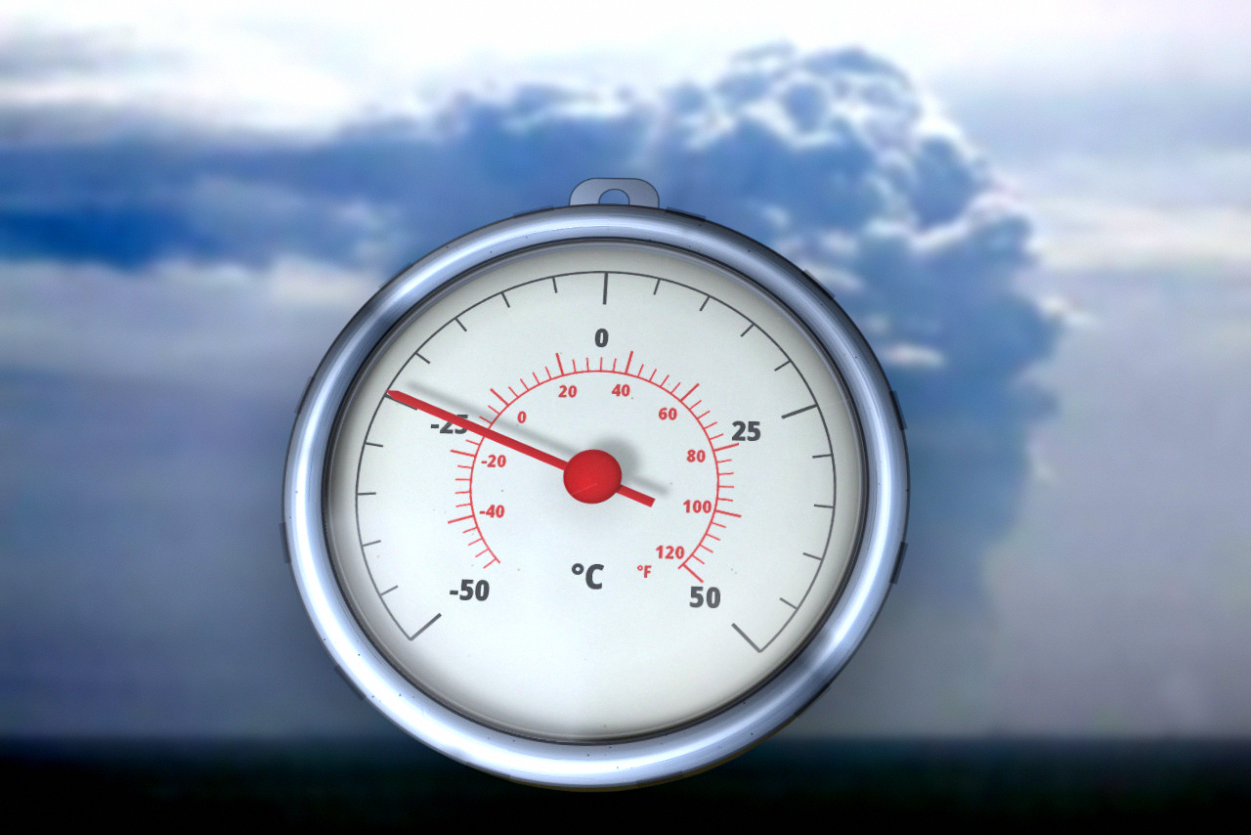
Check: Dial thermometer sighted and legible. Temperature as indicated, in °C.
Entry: -25 °C
